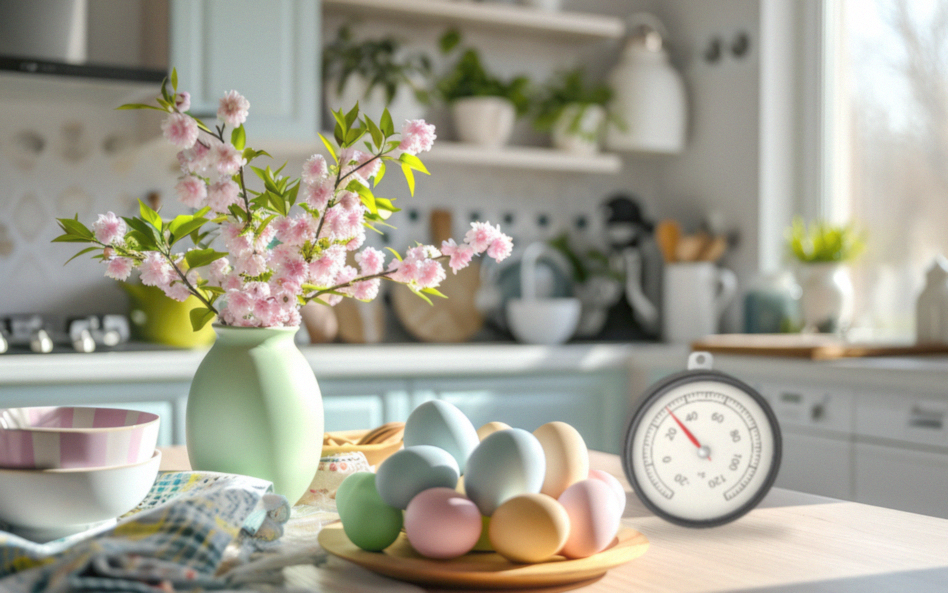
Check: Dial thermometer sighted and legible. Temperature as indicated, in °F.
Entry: 30 °F
